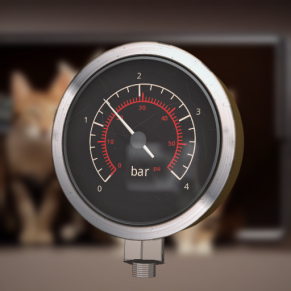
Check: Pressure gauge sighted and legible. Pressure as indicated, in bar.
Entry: 1.4 bar
